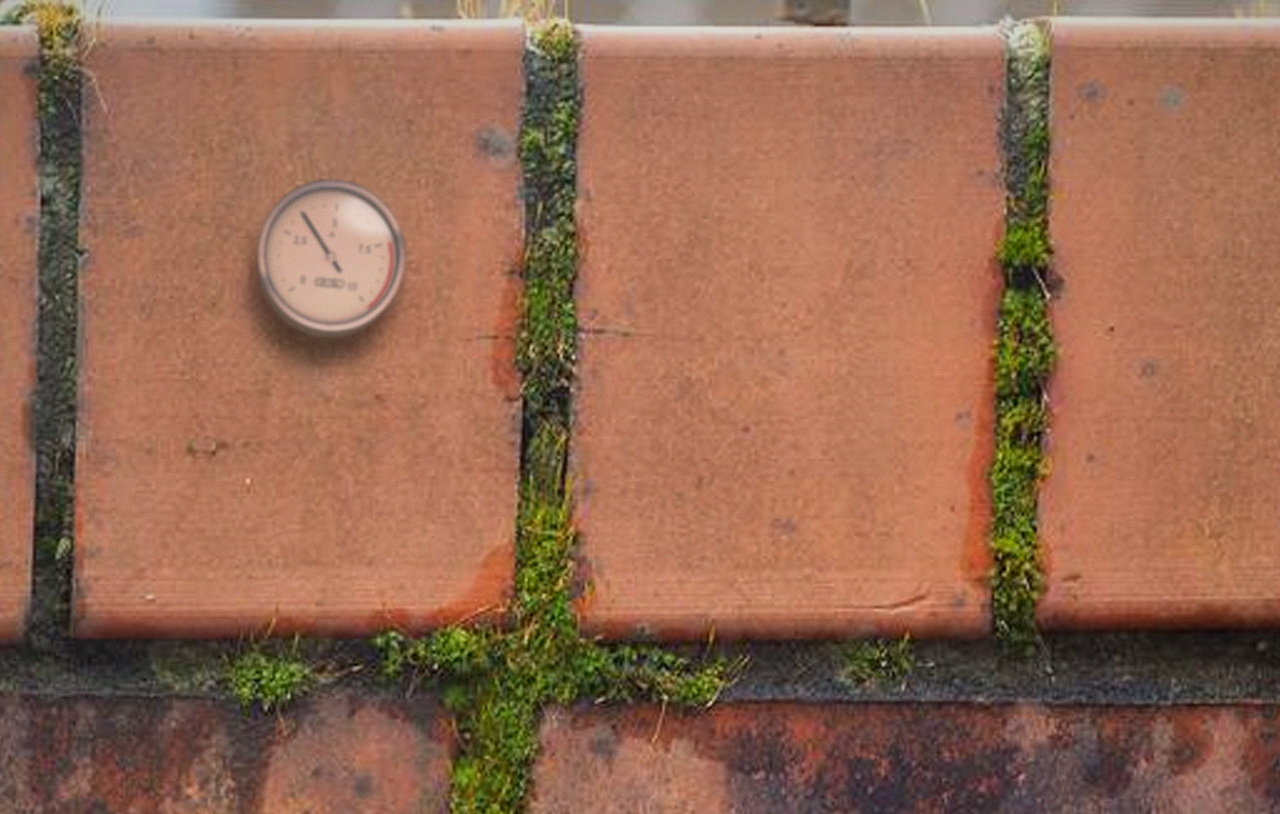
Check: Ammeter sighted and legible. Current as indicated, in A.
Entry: 3.5 A
